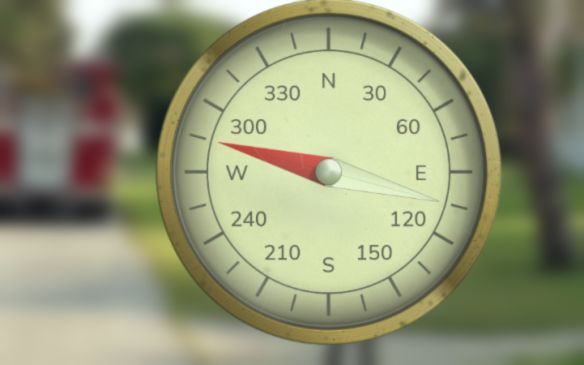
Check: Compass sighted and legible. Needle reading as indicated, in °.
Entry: 285 °
